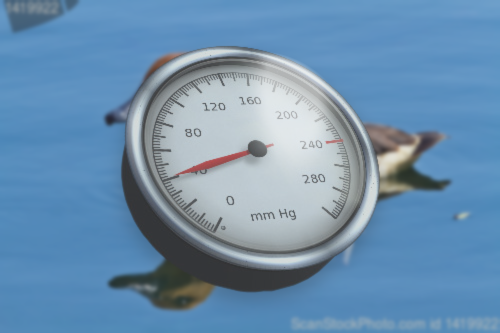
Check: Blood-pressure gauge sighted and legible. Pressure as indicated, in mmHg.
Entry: 40 mmHg
